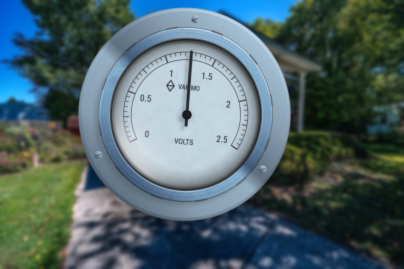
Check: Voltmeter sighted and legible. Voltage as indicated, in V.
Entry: 1.25 V
